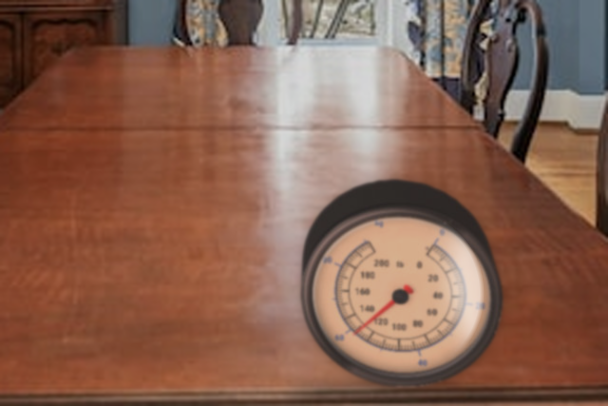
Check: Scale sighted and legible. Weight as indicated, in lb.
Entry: 130 lb
